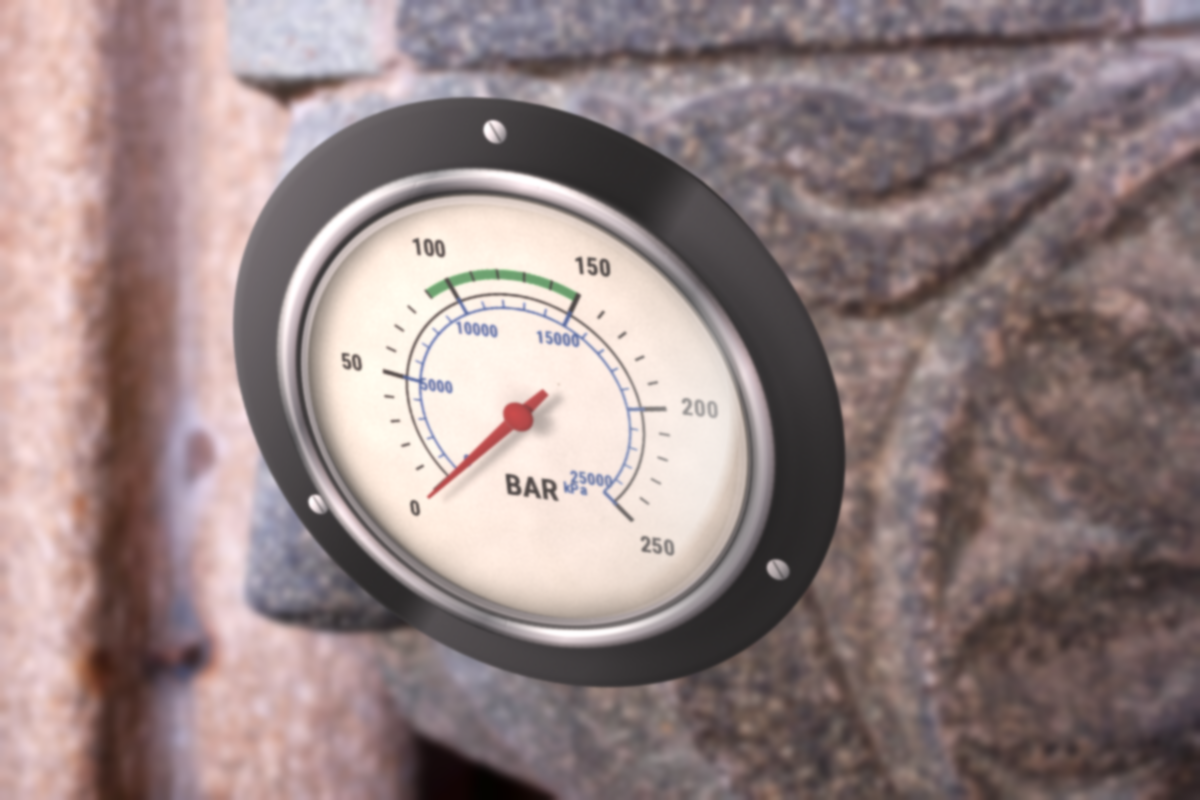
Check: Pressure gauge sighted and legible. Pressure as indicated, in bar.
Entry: 0 bar
